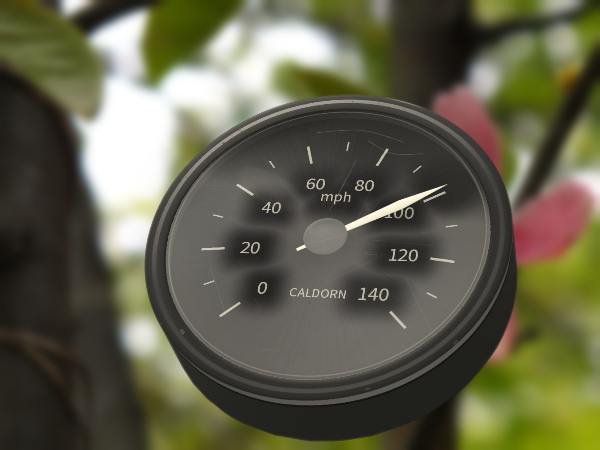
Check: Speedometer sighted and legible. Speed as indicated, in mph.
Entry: 100 mph
